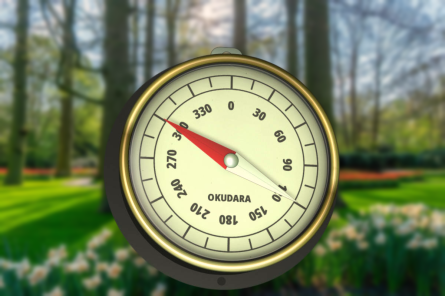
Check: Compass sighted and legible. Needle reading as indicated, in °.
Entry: 300 °
